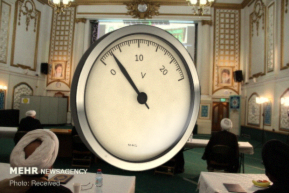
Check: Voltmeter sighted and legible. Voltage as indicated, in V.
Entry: 2.5 V
